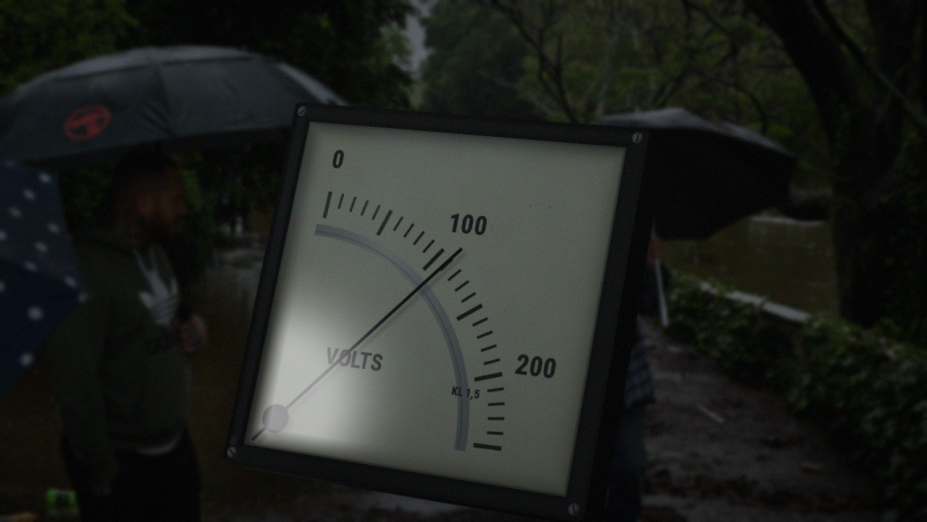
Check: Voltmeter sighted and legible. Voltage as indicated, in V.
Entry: 110 V
